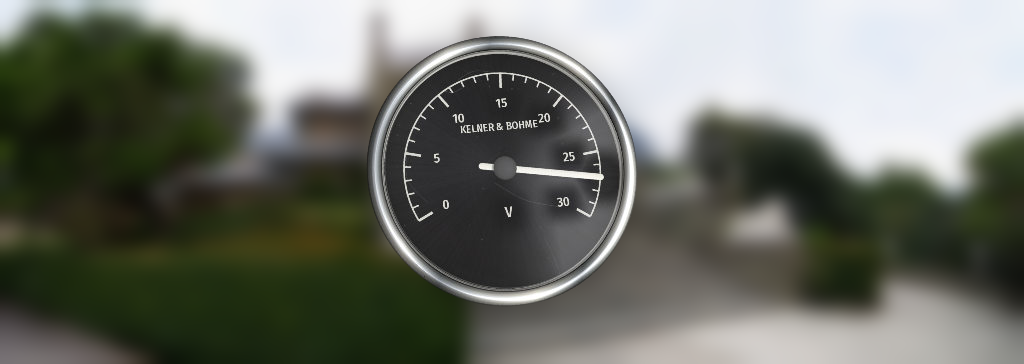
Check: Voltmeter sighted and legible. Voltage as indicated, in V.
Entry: 27 V
